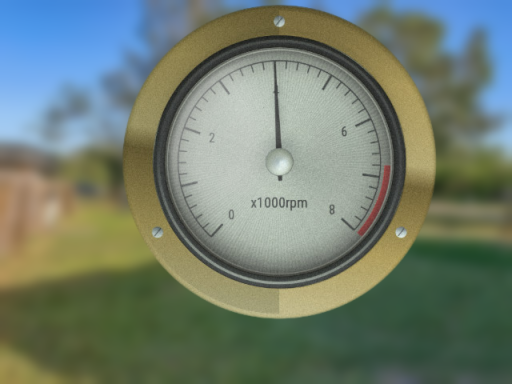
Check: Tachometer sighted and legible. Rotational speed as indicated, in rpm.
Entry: 4000 rpm
